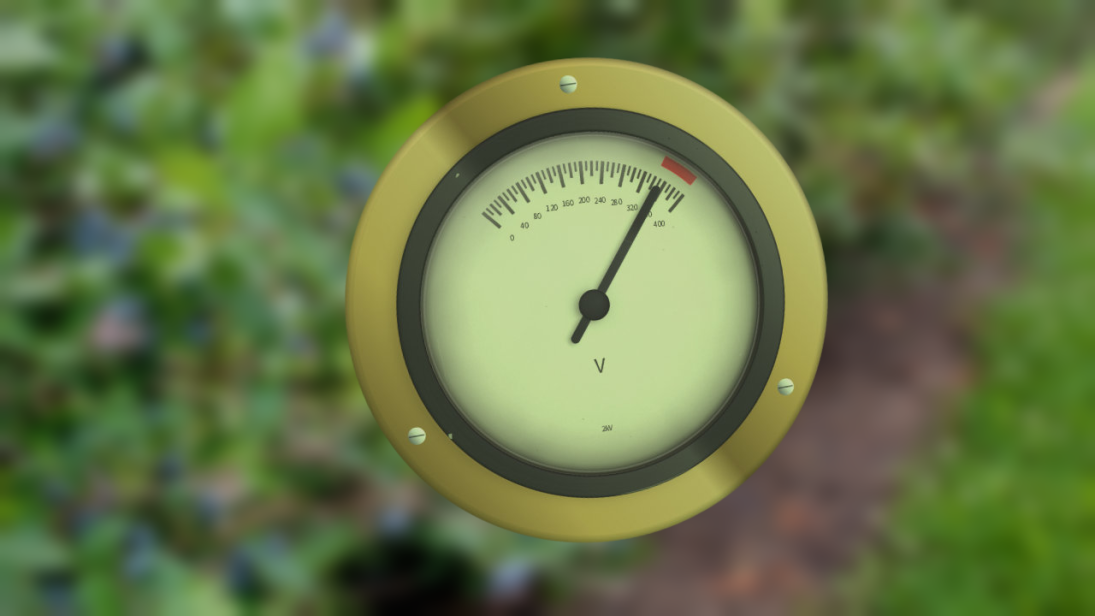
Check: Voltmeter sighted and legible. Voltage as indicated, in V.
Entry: 350 V
